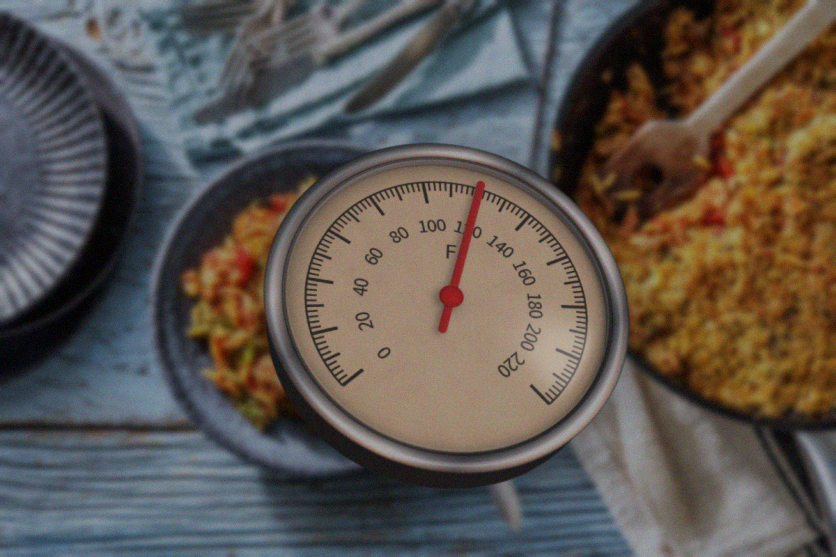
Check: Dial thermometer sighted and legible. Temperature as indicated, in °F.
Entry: 120 °F
